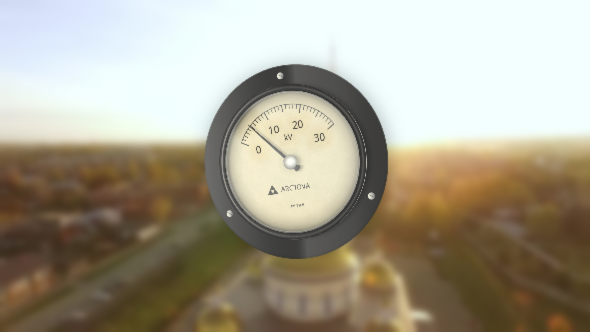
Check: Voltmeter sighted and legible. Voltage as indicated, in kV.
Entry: 5 kV
